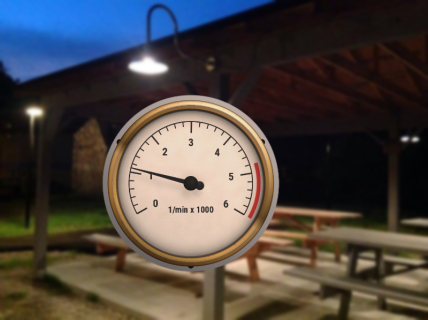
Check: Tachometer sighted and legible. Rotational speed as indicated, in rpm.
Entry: 1100 rpm
